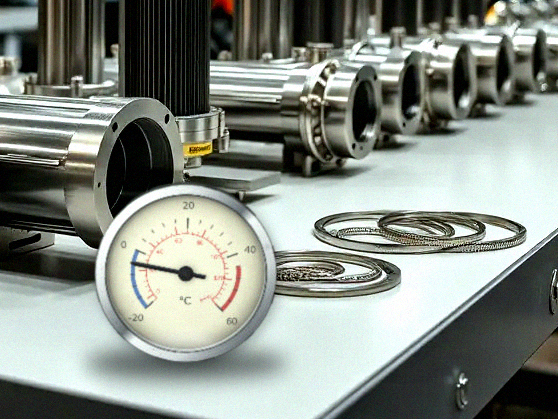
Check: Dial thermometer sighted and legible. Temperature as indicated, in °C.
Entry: -4 °C
